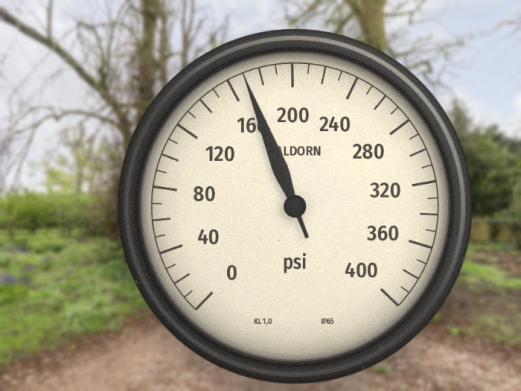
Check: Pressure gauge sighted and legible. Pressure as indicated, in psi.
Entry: 170 psi
